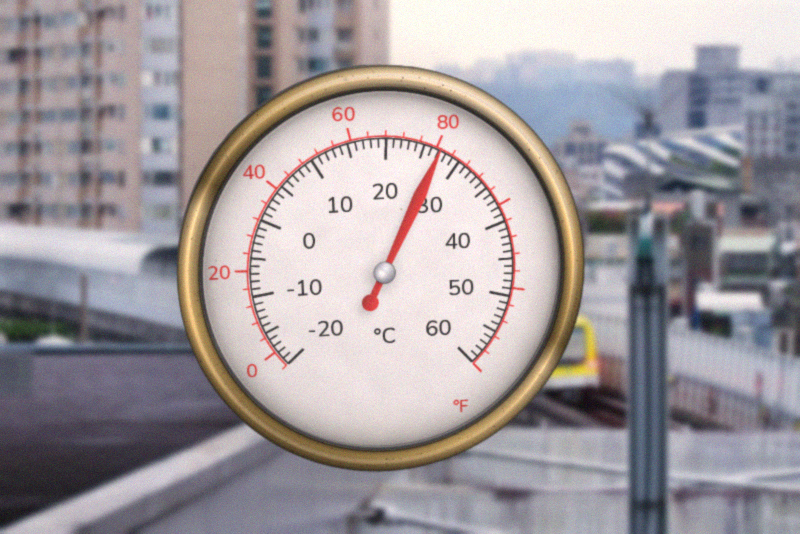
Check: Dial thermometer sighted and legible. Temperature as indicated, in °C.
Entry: 27 °C
